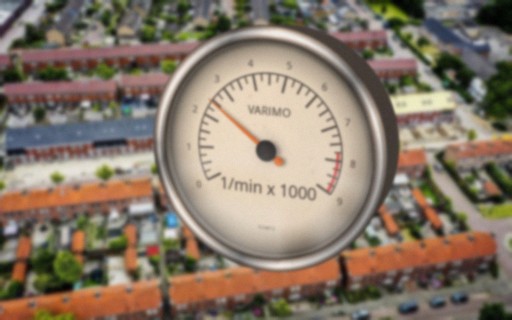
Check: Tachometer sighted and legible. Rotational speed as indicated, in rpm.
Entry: 2500 rpm
